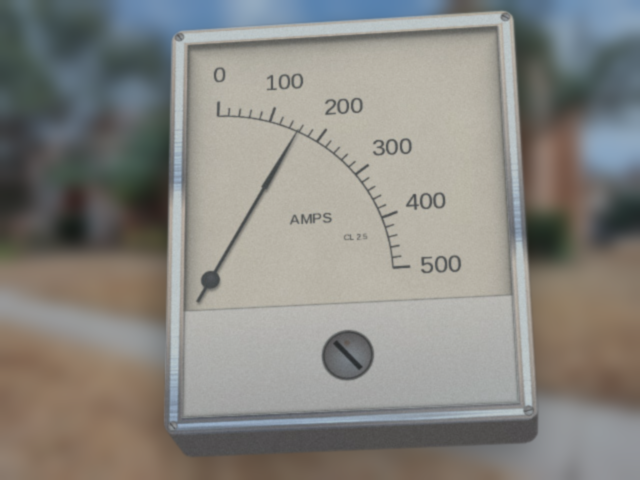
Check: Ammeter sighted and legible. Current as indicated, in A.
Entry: 160 A
